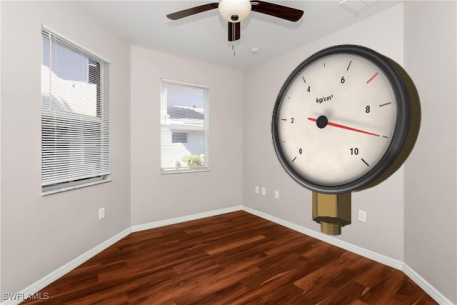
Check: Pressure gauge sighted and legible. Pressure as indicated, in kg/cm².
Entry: 9 kg/cm²
